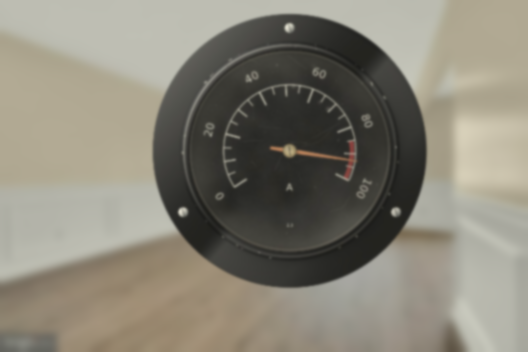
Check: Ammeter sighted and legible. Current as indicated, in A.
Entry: 92.5 A
